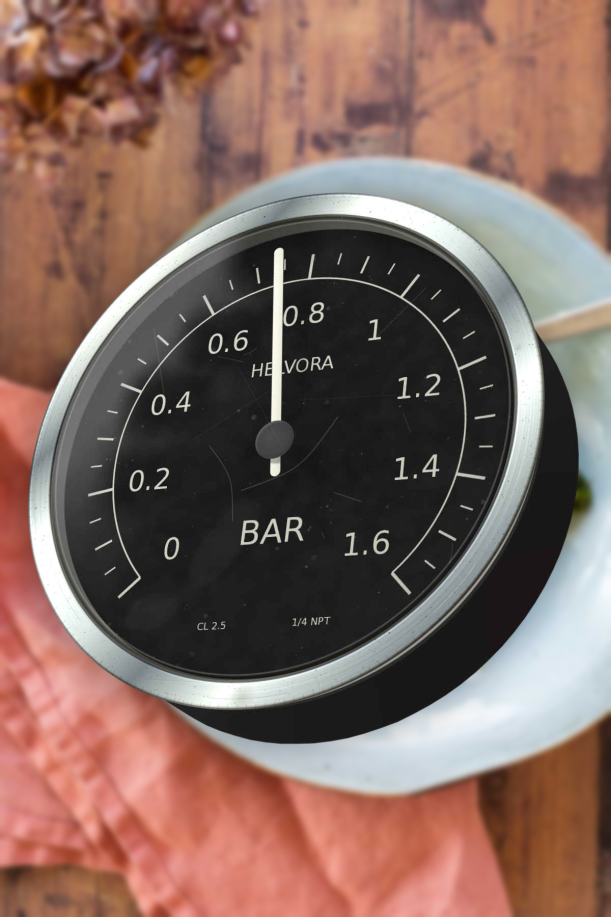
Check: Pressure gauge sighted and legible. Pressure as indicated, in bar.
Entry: 0.75 bar
